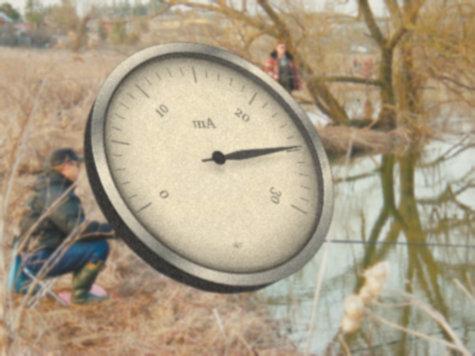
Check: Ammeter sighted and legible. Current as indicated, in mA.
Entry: 25 mA
